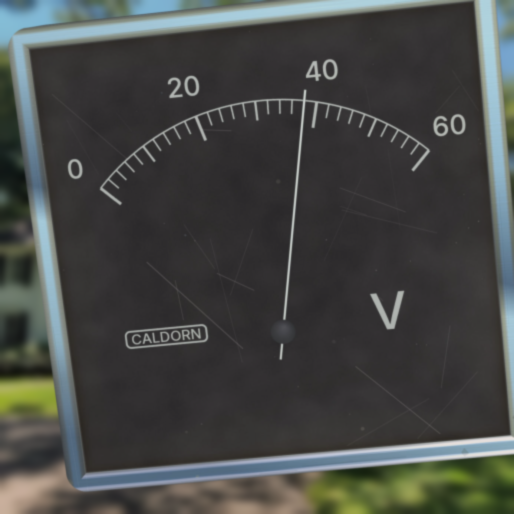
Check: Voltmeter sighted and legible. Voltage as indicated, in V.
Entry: 38 V
